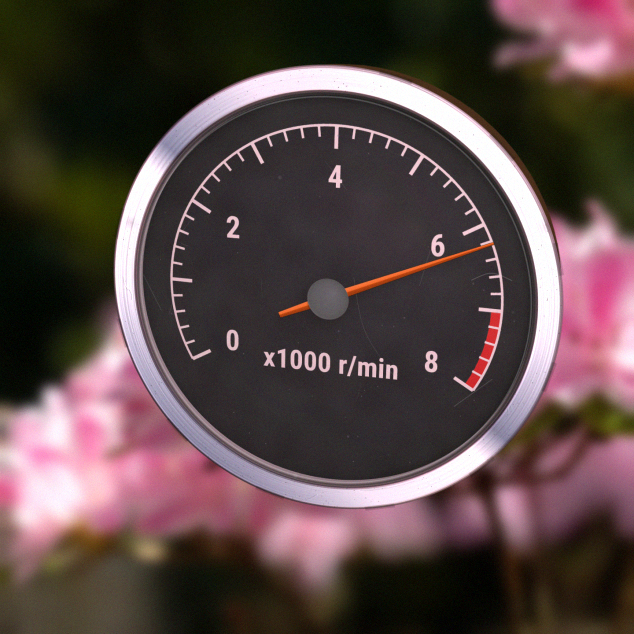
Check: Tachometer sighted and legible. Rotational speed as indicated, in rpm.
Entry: 6200 rpm
